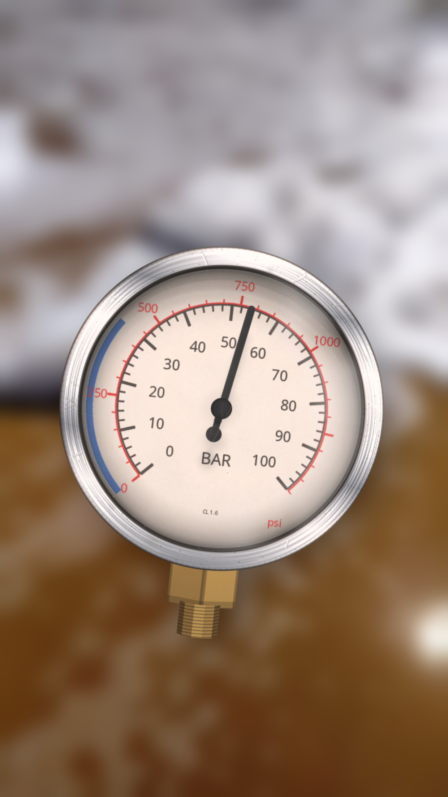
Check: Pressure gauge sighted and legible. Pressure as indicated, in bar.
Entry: 54 bar
